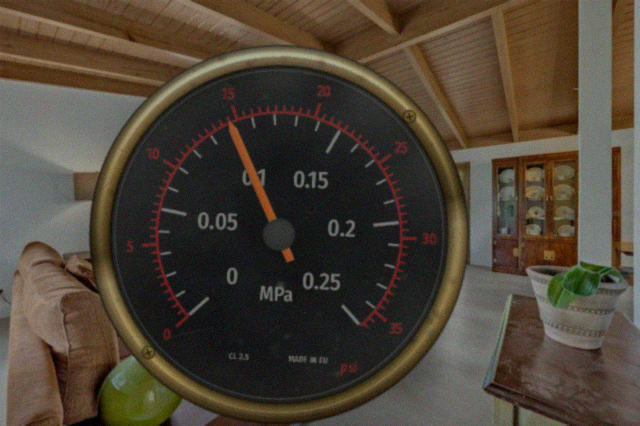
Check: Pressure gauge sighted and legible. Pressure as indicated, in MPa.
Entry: 0.1 MPa
